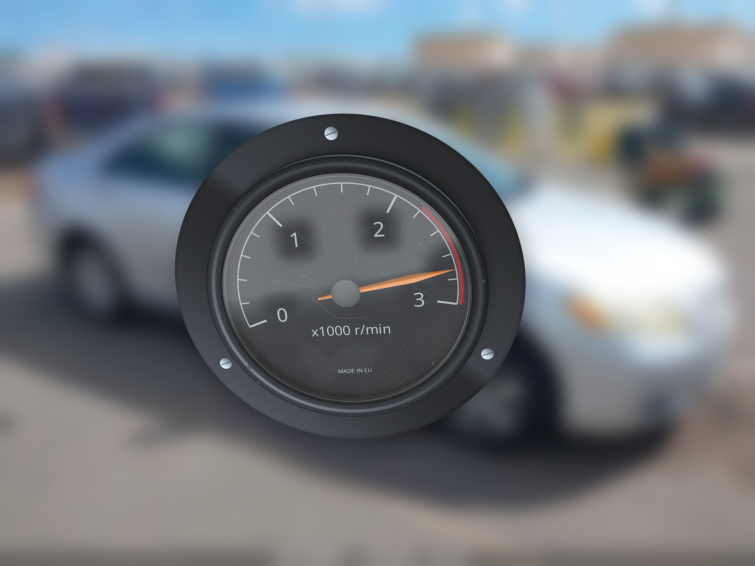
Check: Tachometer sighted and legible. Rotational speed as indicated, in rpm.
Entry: 2700 rpm
